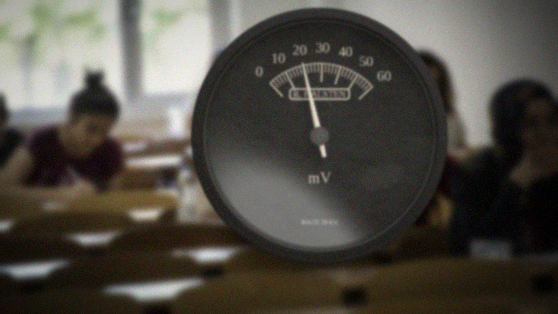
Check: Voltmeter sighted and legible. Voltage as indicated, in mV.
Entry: 20 mV
